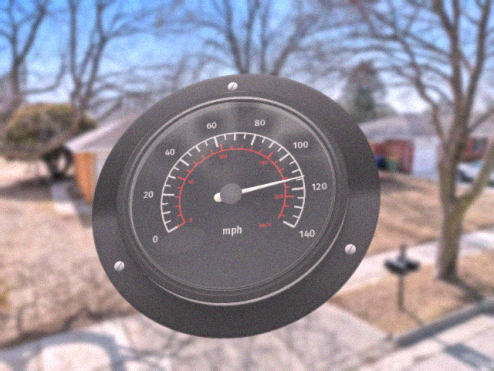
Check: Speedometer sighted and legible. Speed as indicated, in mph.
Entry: 115 mph
